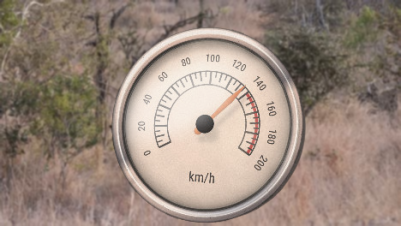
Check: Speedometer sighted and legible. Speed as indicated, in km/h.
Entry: 135 km/h
